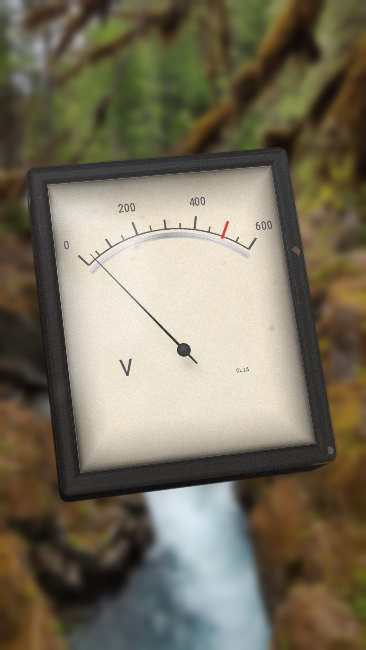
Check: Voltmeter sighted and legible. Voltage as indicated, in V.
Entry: 25 V
